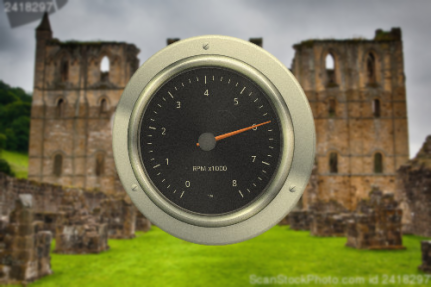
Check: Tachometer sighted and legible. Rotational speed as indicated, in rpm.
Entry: 6000 rpm
